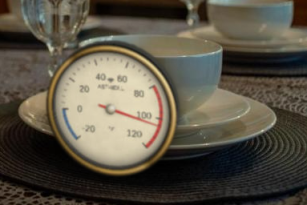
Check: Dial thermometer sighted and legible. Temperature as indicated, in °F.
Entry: 104 °F
